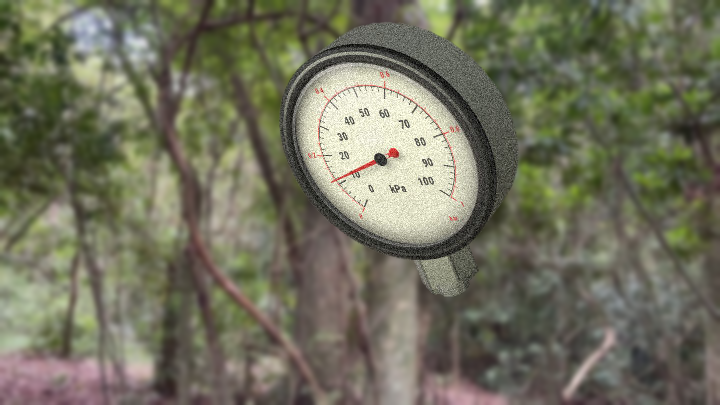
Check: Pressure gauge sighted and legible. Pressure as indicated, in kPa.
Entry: 12 kPa
